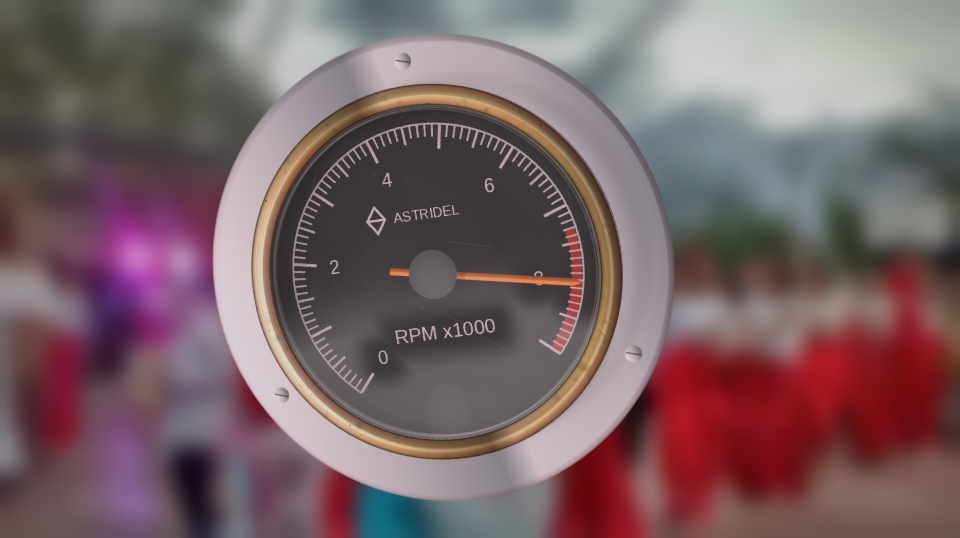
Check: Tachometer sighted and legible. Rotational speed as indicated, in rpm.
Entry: 8000 rpm
